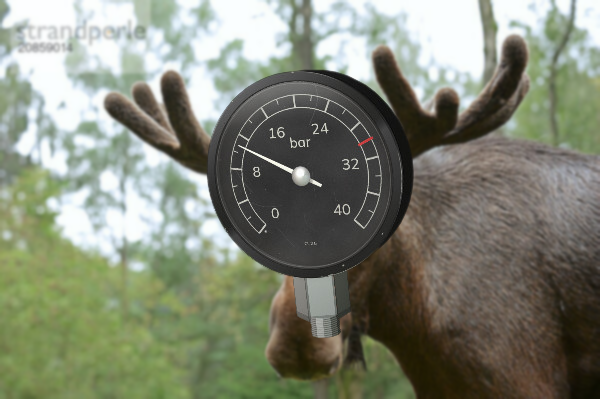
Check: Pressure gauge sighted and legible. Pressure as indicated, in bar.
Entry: 11 bar
